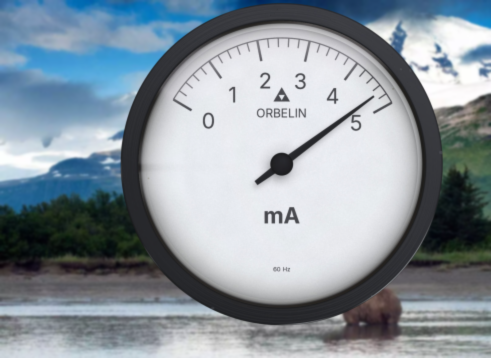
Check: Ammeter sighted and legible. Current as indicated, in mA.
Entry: 4.7 mA
